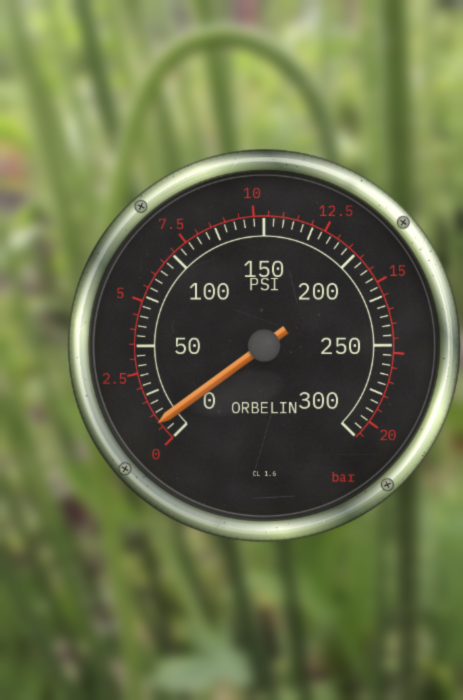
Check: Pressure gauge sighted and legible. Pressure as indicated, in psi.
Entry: 10 psi
